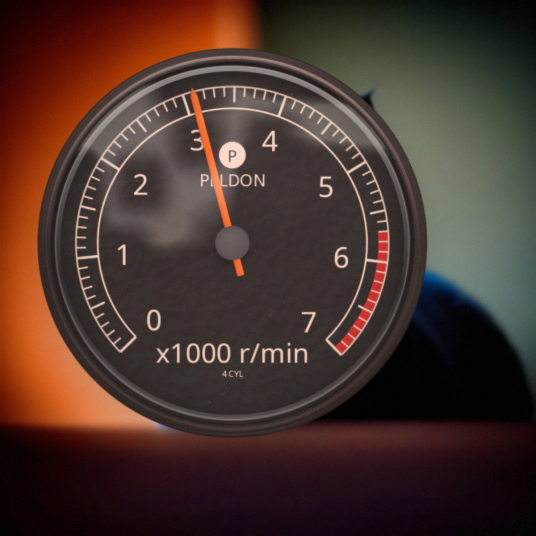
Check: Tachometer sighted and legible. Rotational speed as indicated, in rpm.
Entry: 3100 rpm
